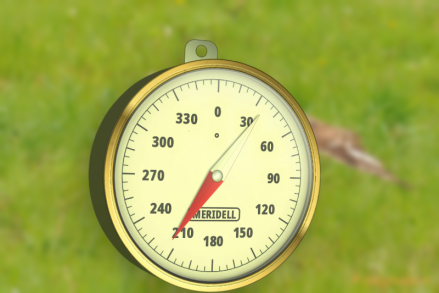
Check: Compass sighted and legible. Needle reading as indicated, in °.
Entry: 215 °
